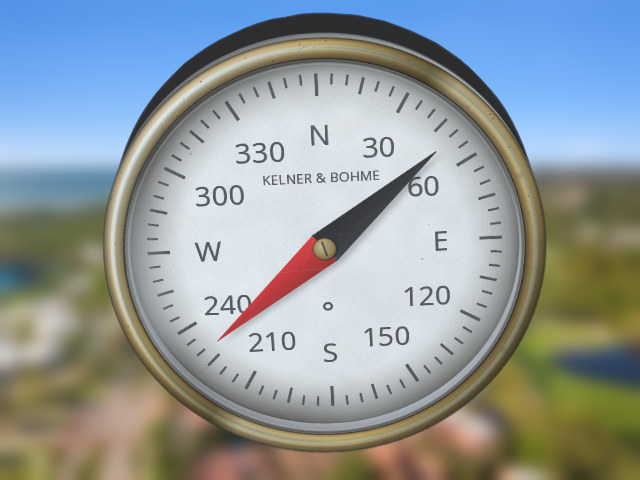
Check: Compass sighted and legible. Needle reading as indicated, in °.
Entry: 230 °
